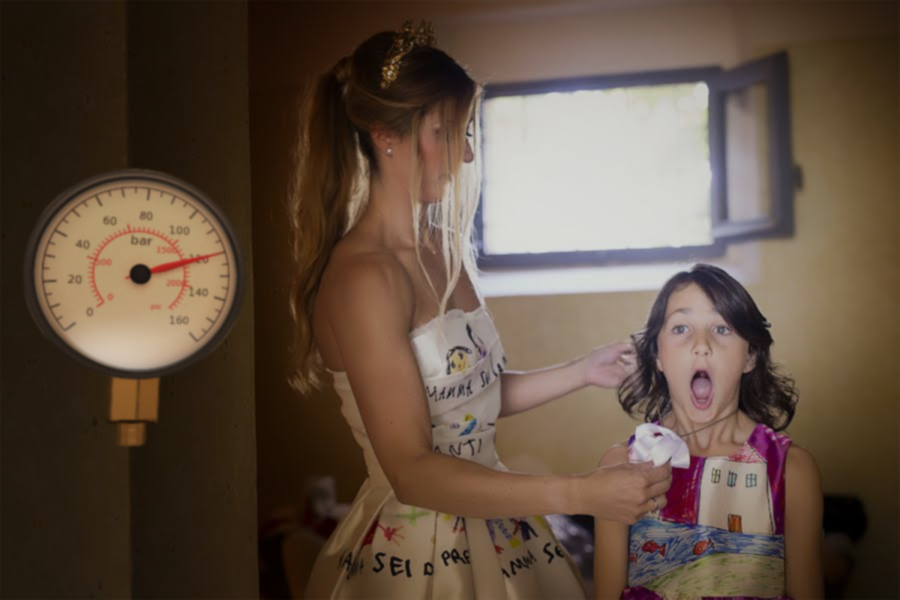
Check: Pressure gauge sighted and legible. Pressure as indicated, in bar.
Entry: 120 bar
